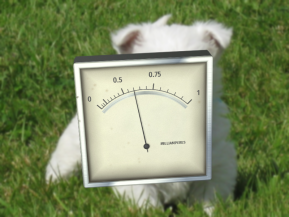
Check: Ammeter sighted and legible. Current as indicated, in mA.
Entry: 0.6 mA
